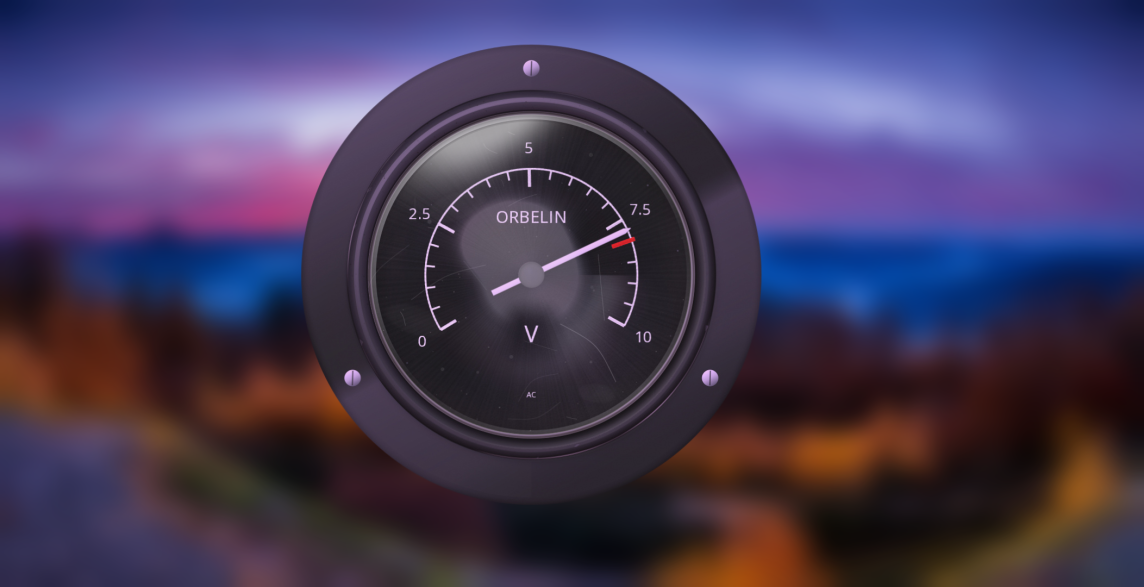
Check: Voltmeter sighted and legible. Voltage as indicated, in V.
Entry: 7.75 V
